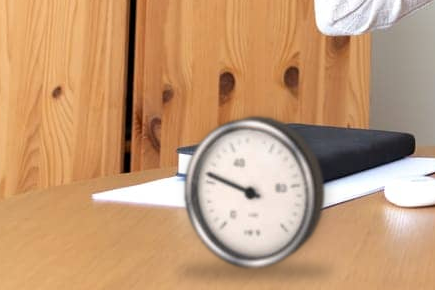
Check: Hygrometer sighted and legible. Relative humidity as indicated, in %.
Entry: 24 %
